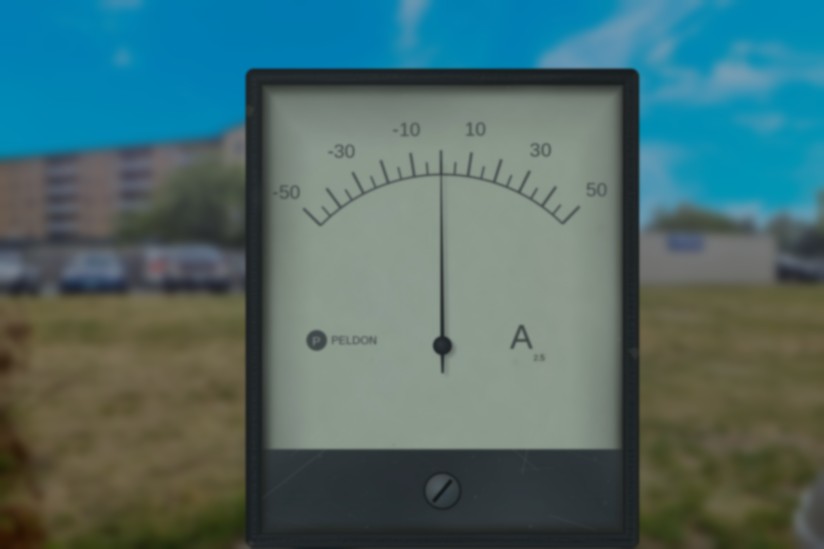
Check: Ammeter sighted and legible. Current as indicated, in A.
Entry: 0 A
